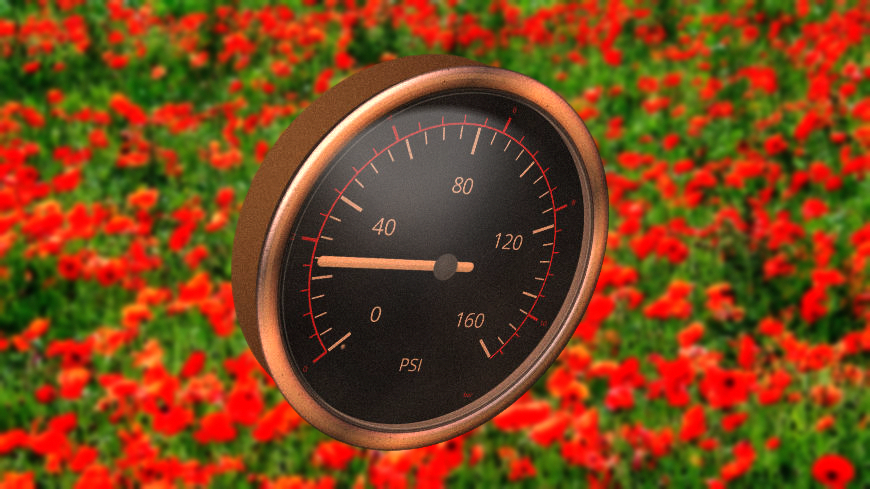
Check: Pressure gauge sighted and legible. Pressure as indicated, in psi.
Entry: 25 psi
